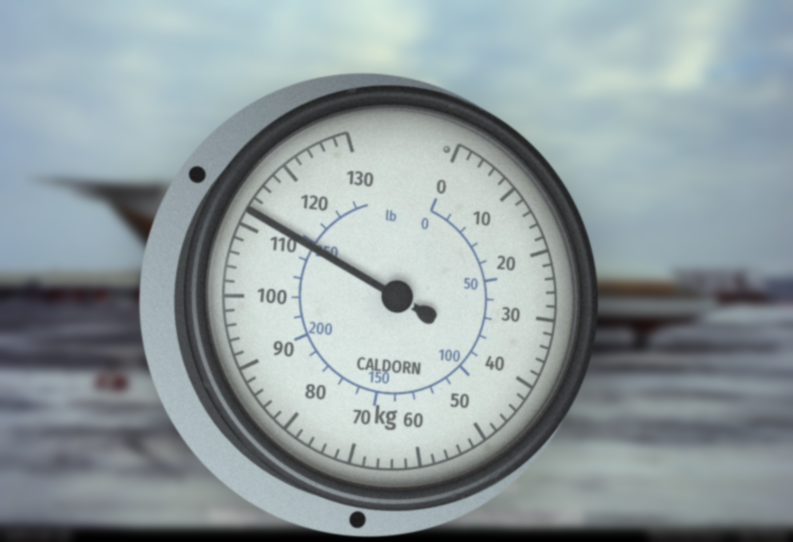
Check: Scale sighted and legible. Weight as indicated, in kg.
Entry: 112 kg
